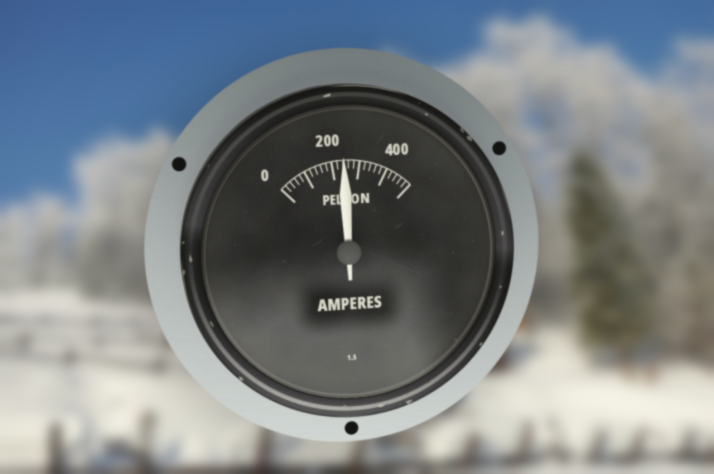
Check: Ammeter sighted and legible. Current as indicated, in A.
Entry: 240 A
